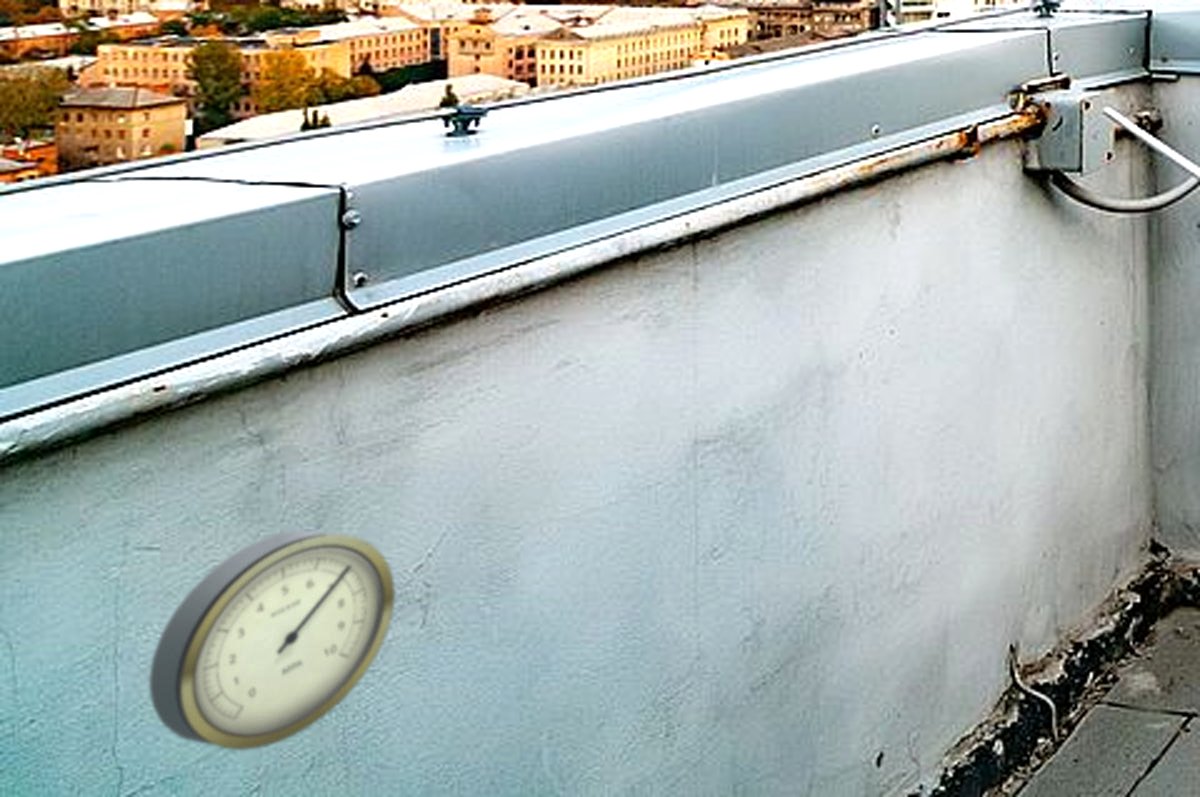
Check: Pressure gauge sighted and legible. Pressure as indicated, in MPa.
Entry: 7 MPa
